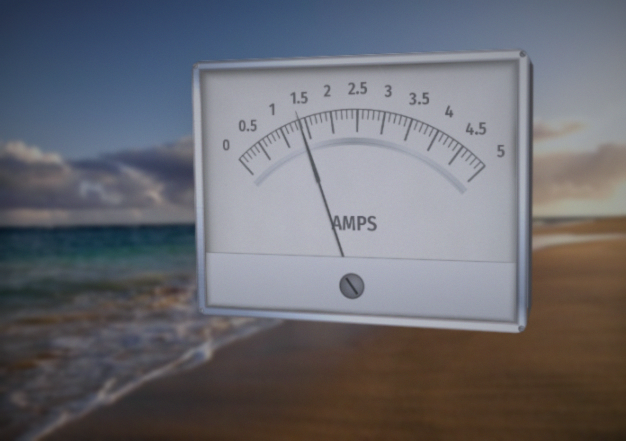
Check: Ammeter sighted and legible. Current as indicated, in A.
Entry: 1.4 A
